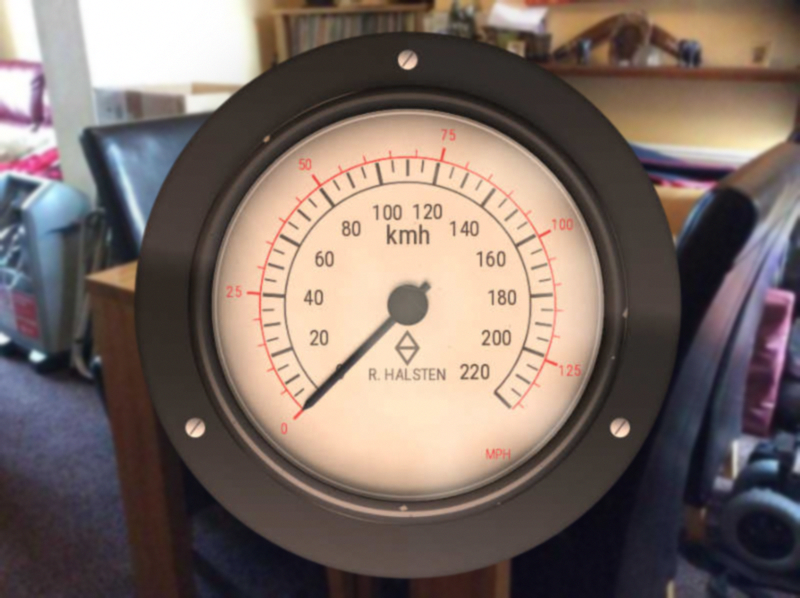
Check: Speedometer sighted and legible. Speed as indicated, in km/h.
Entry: 0 km/h
